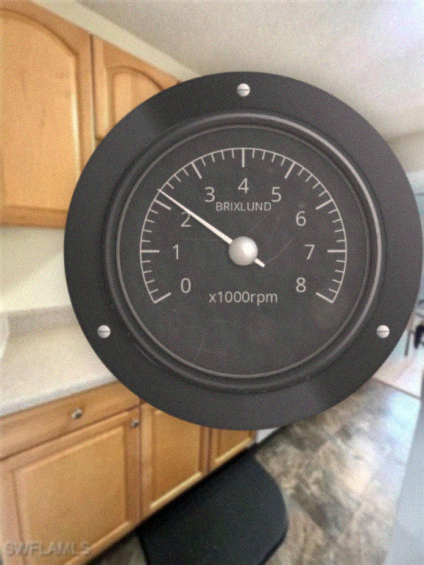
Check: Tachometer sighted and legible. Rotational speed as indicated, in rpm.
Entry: 2200 rpm
